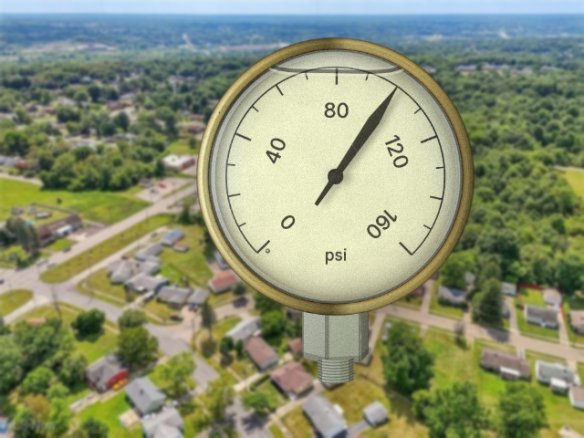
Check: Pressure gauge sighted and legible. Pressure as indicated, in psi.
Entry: 100 psi
